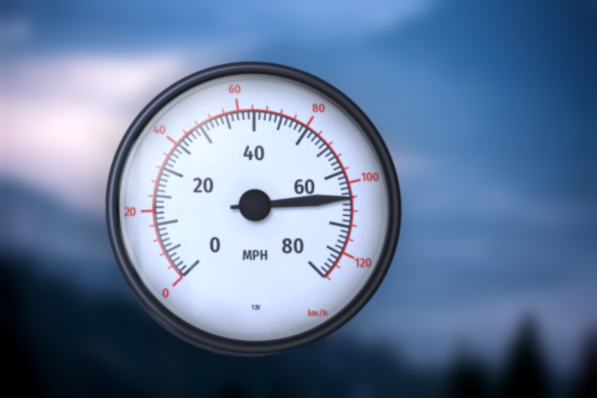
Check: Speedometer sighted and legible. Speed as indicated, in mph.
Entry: 65 mph
